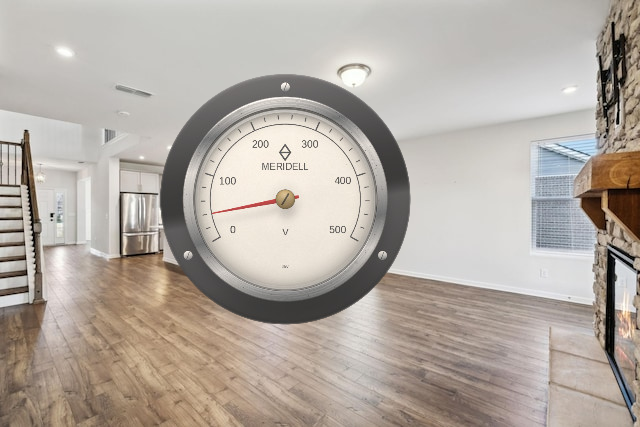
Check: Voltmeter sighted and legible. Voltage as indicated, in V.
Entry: 40 V
